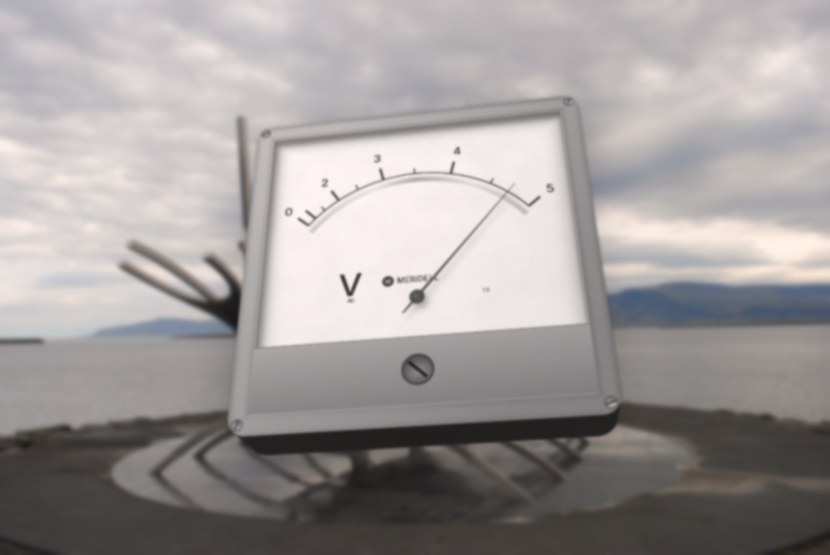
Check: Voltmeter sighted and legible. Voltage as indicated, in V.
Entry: 4.75 V
